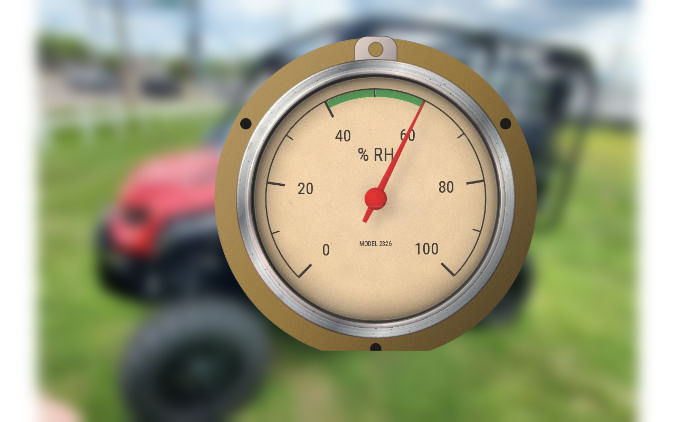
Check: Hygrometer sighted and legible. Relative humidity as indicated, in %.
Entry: 60 %
